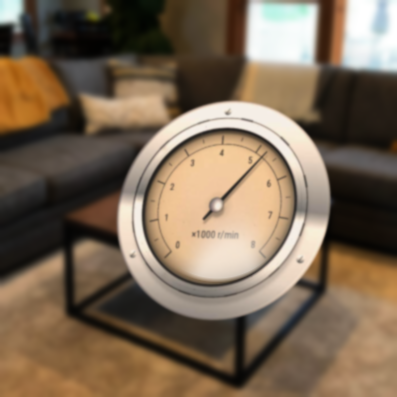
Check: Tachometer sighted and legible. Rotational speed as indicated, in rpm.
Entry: 5250 rpm
